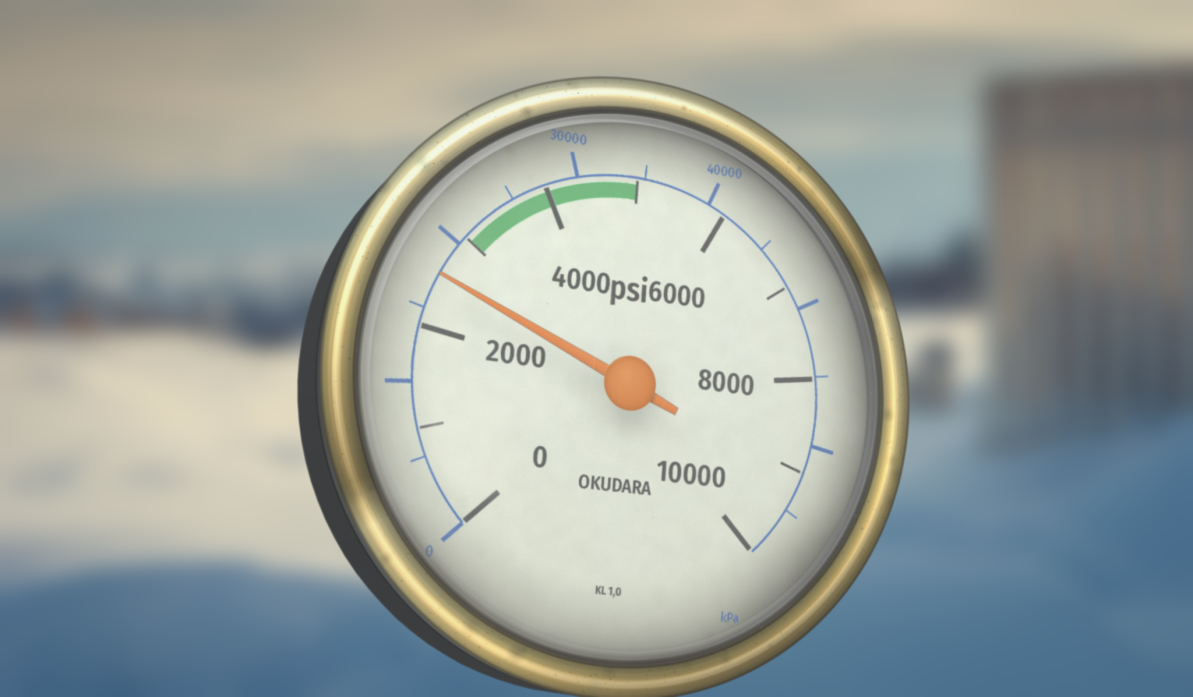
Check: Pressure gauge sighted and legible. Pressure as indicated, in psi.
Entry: 2500 psi
